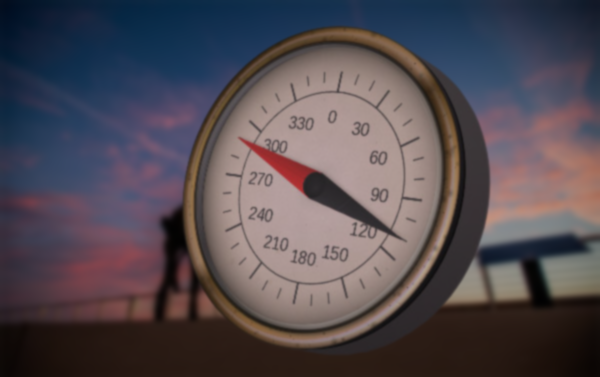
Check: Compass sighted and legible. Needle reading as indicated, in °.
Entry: 290 °
